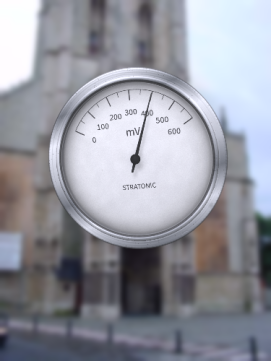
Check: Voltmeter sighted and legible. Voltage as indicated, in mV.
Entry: 400 mV
